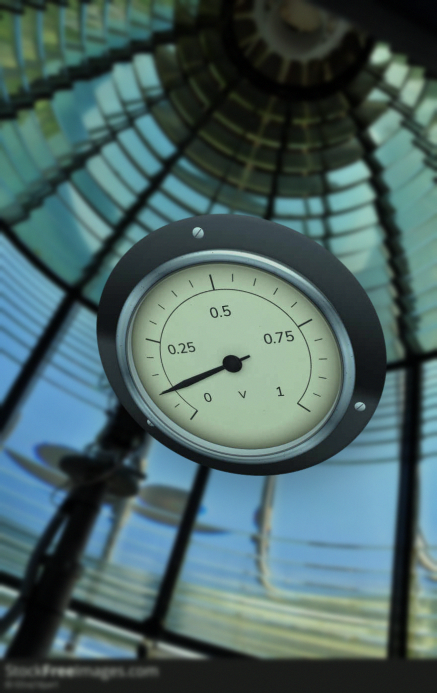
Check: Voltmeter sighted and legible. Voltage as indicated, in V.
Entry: 0.1 V
